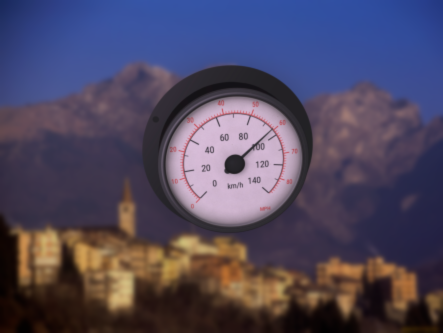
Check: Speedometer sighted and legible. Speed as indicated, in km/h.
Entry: 95 km/h
